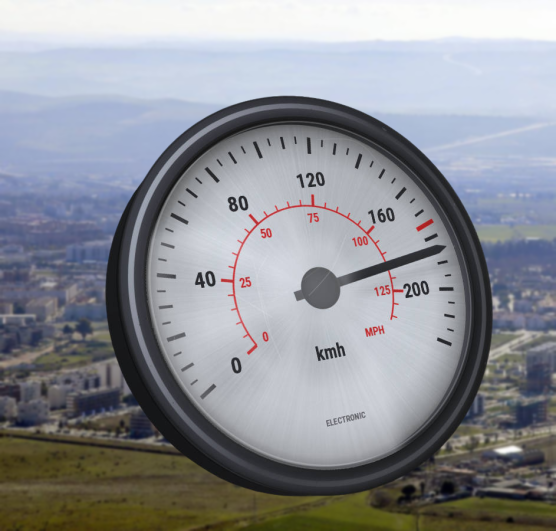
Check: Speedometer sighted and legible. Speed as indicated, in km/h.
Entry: 185 km/h
